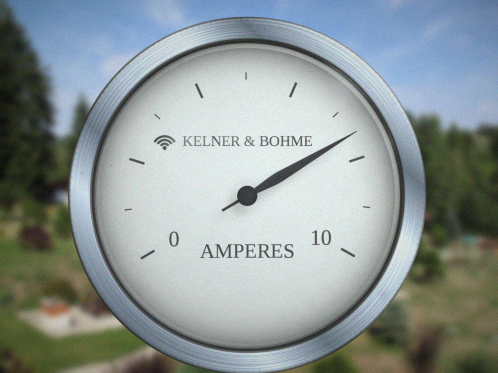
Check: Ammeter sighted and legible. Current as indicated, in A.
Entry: 7.5 A
